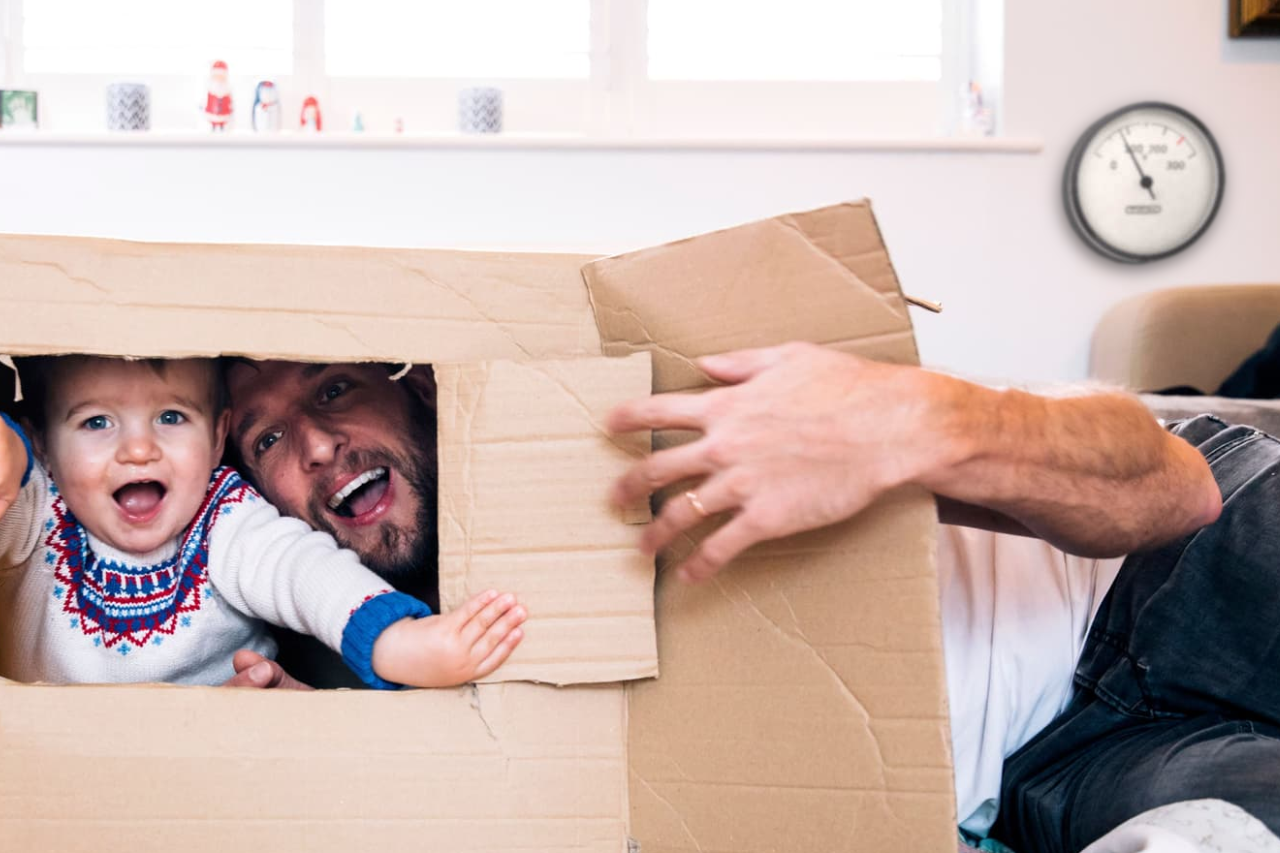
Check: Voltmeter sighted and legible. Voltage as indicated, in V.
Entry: 75 V
